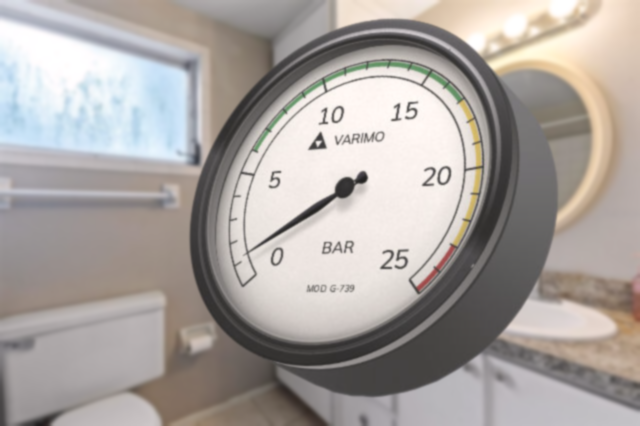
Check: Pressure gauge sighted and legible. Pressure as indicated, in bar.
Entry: 1 bar
